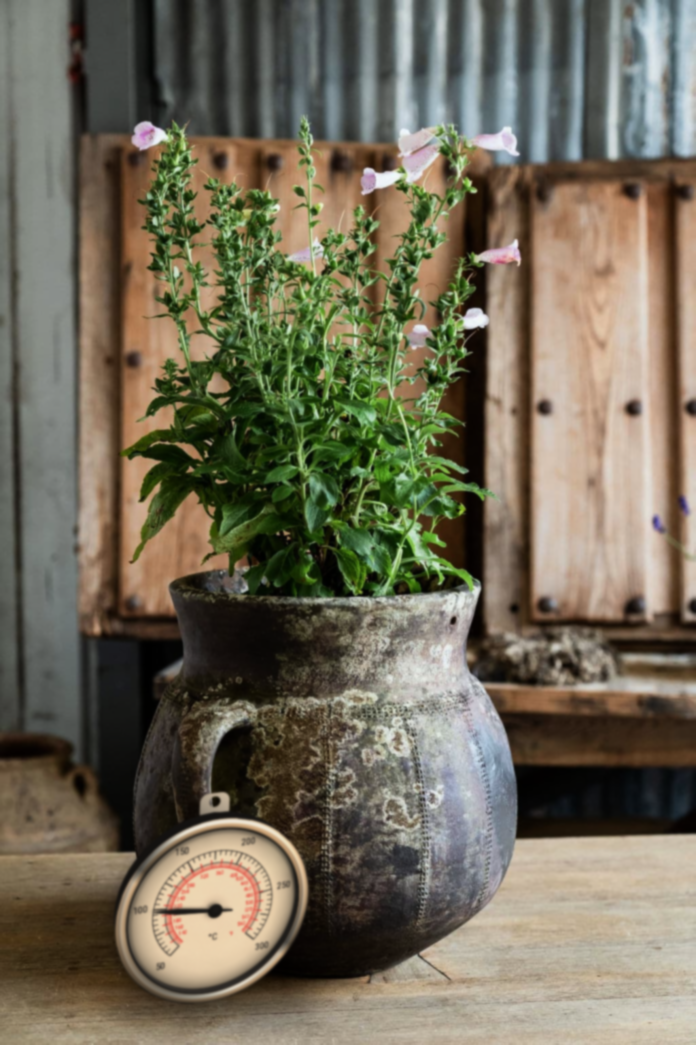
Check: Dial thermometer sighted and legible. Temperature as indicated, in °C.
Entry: 100 °C
